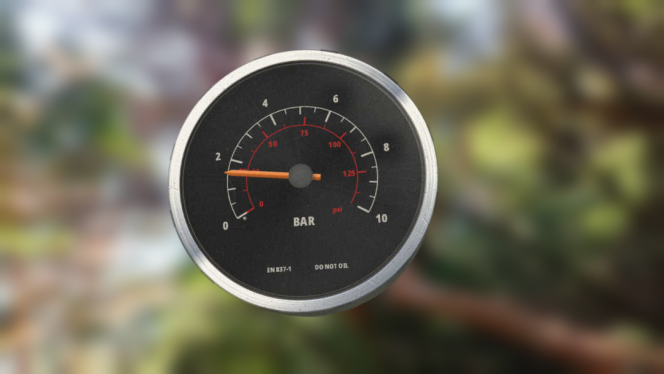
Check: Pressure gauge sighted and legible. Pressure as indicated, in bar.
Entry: 1.5 bar
